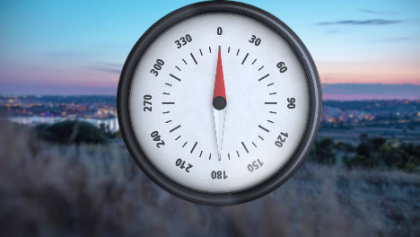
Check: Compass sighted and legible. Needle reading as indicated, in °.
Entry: 0 °
